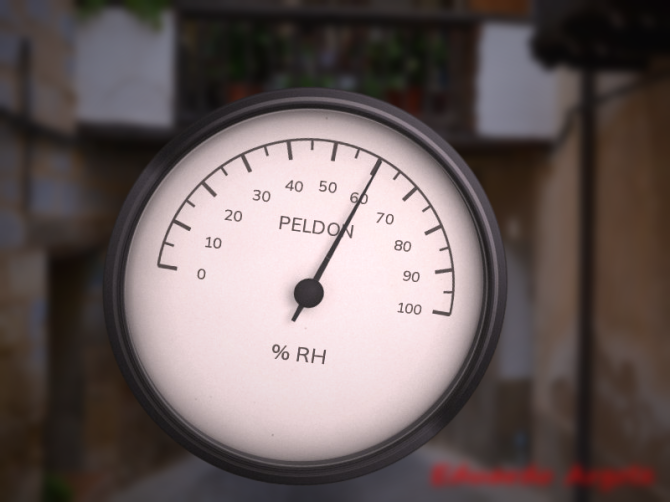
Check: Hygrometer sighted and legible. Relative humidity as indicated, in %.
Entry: 60 %
